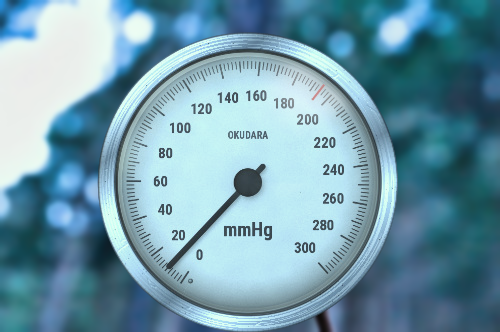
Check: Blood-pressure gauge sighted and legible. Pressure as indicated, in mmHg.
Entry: 10 mmHg
